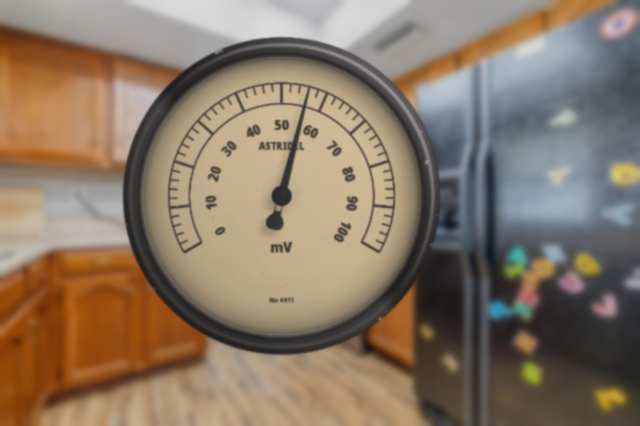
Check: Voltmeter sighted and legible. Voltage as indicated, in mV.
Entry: 56 mV
